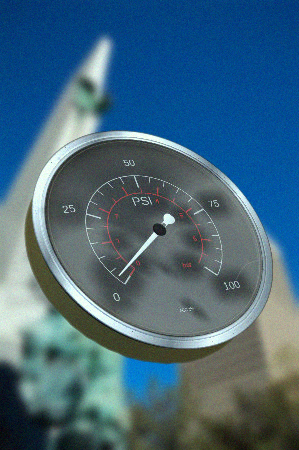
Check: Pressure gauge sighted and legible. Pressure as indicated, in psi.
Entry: 2.5 psi
